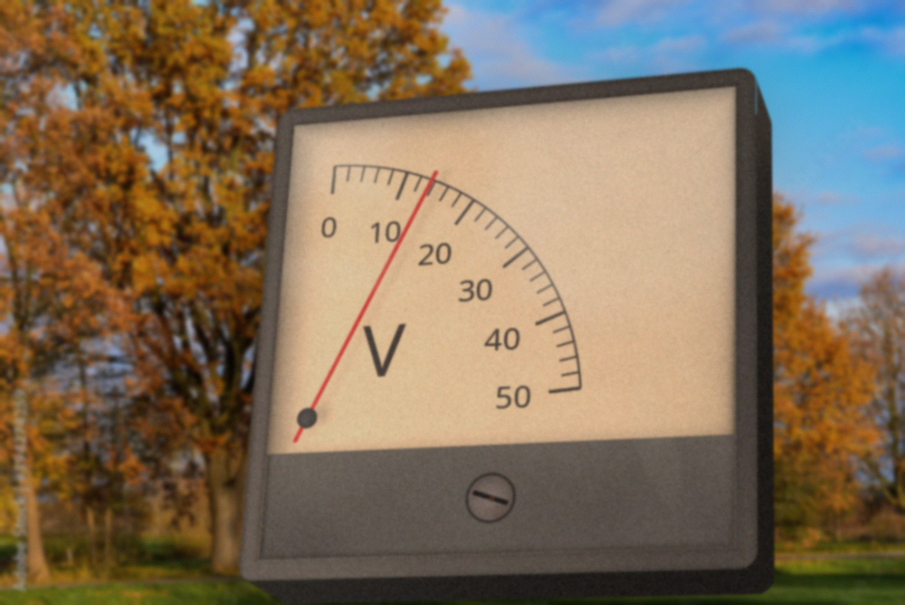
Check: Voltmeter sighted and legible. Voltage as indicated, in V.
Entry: 14 V
